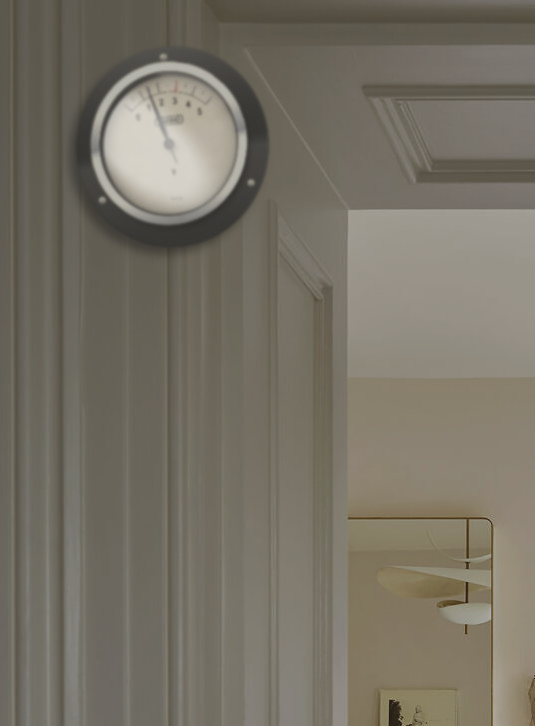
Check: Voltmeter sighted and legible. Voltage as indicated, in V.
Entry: 1.5 V
